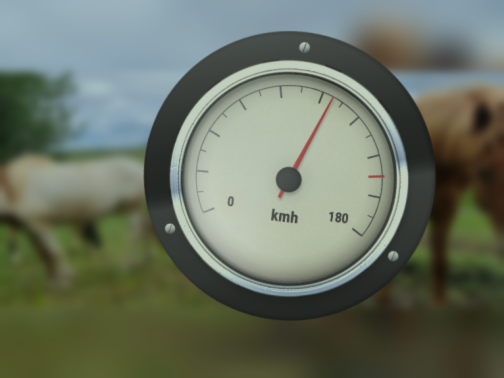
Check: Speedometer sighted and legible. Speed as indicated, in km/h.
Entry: 105 km/h
